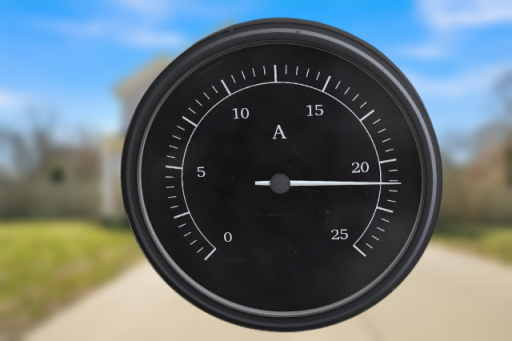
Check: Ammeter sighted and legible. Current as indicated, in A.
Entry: 21 A
